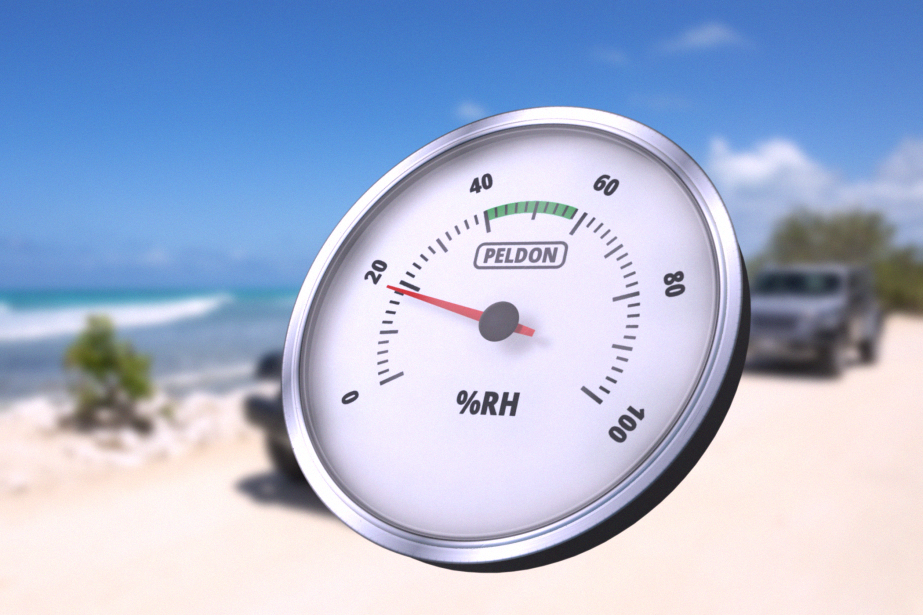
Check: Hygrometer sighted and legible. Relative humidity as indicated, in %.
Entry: 18 %
